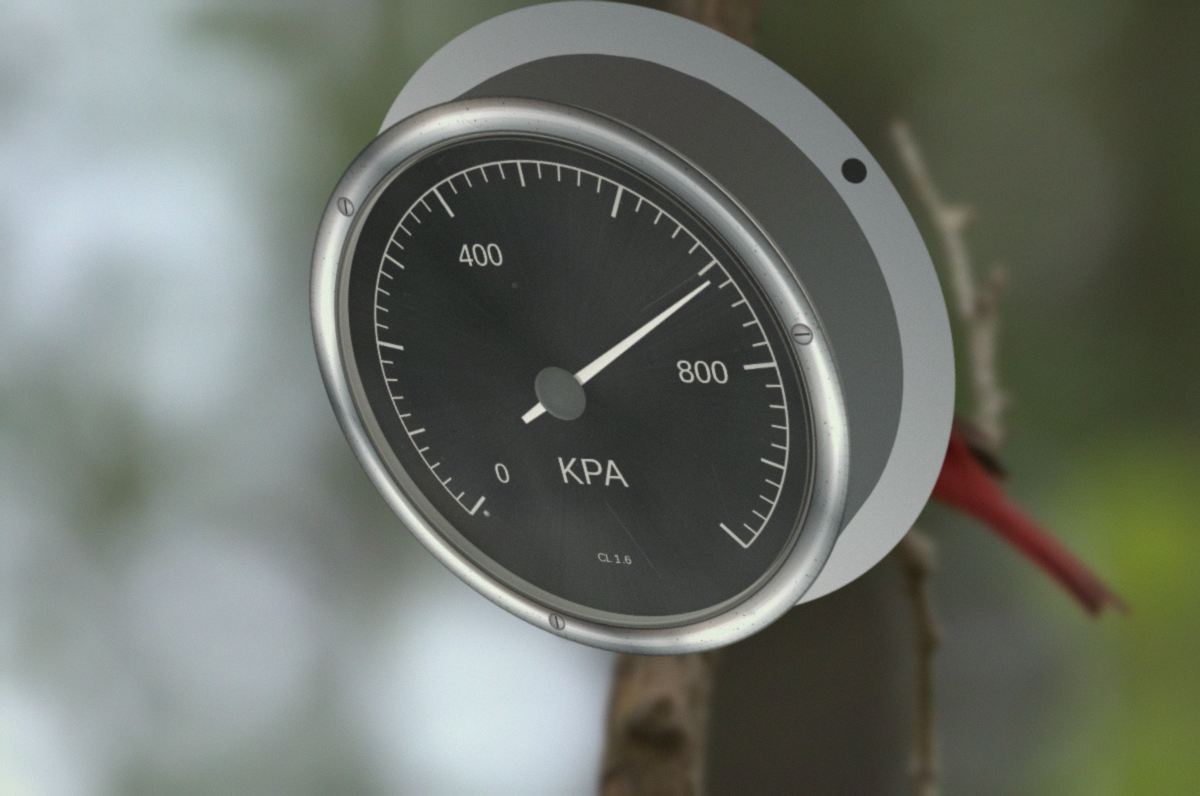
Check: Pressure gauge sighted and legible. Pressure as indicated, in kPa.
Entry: 710 kPa
